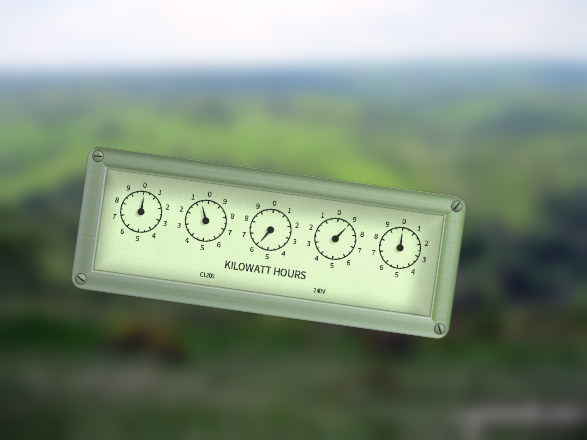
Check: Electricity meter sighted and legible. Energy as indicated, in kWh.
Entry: 590 kWh
